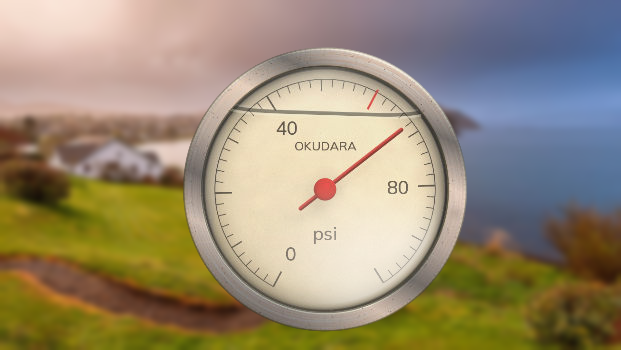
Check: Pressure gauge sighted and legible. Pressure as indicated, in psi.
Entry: 68 psi
